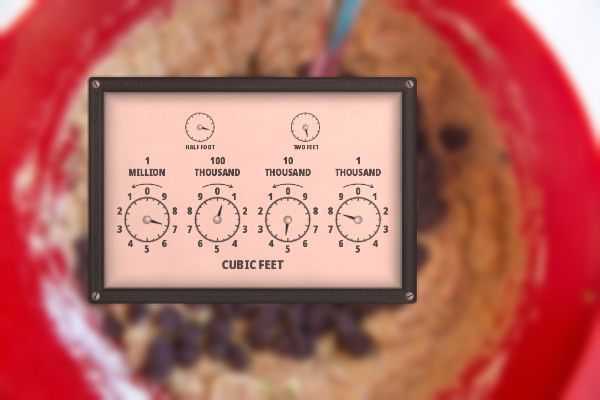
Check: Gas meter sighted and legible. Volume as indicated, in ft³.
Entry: 704800 ft³
